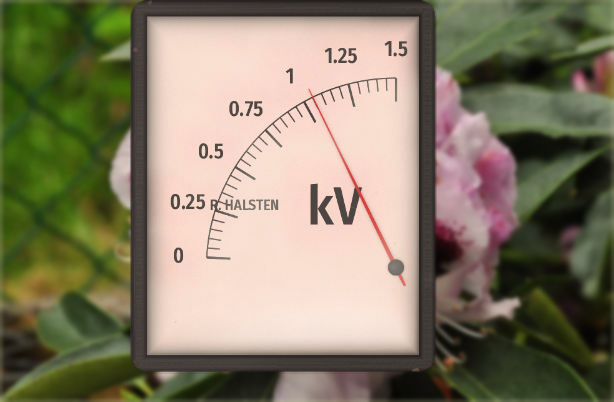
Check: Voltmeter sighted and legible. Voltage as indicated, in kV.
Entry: 1.05 kV
